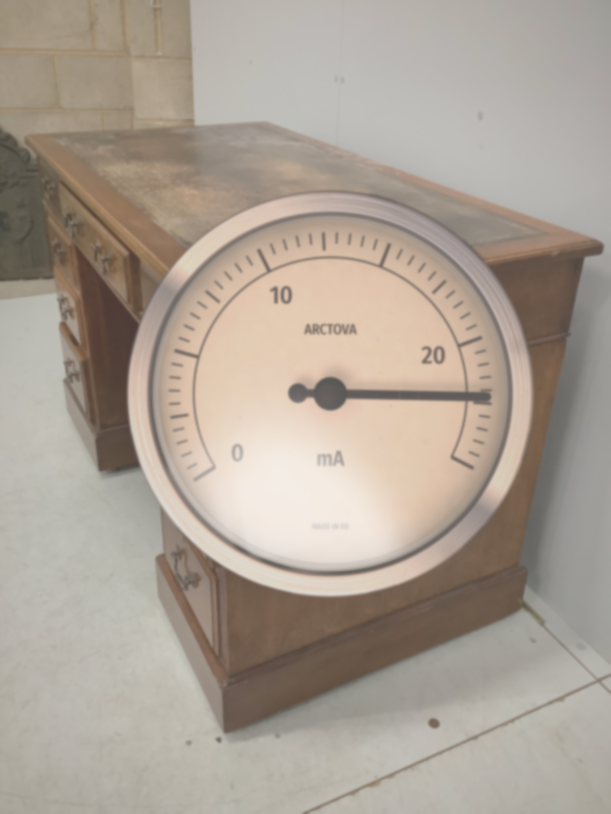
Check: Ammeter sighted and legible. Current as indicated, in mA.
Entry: 22.25 mA
